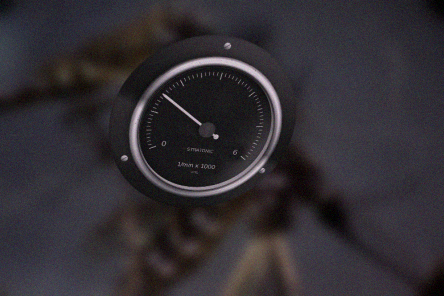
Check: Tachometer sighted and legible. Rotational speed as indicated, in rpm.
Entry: 1500 rpm
